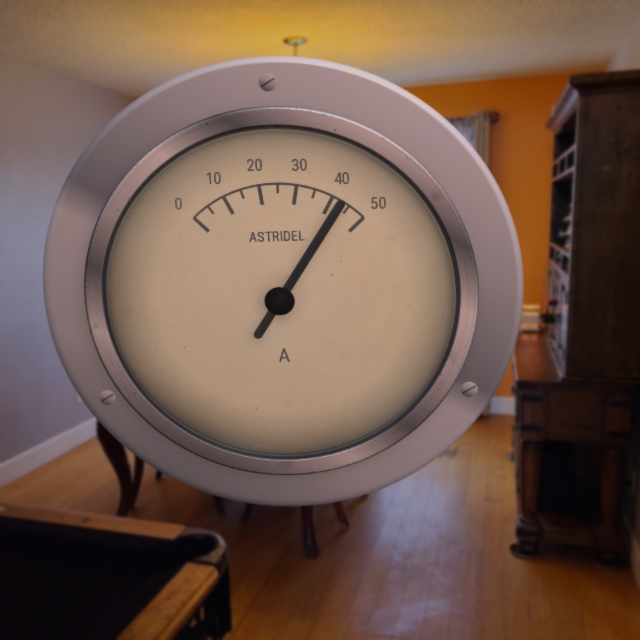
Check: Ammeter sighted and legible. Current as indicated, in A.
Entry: 42.5 A
